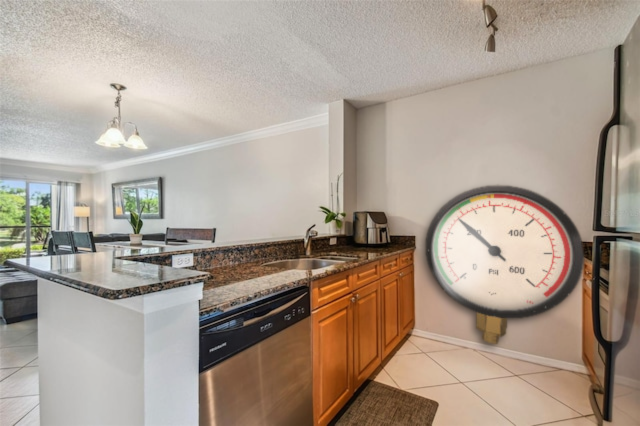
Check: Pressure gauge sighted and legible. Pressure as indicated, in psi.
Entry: 200 psi
